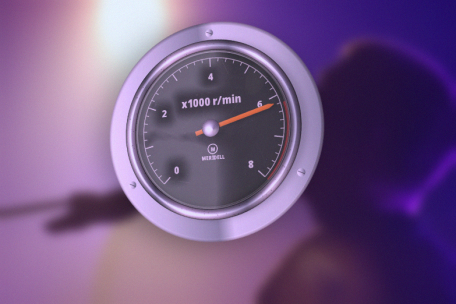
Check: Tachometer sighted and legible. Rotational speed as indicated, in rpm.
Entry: 6200 rpm
